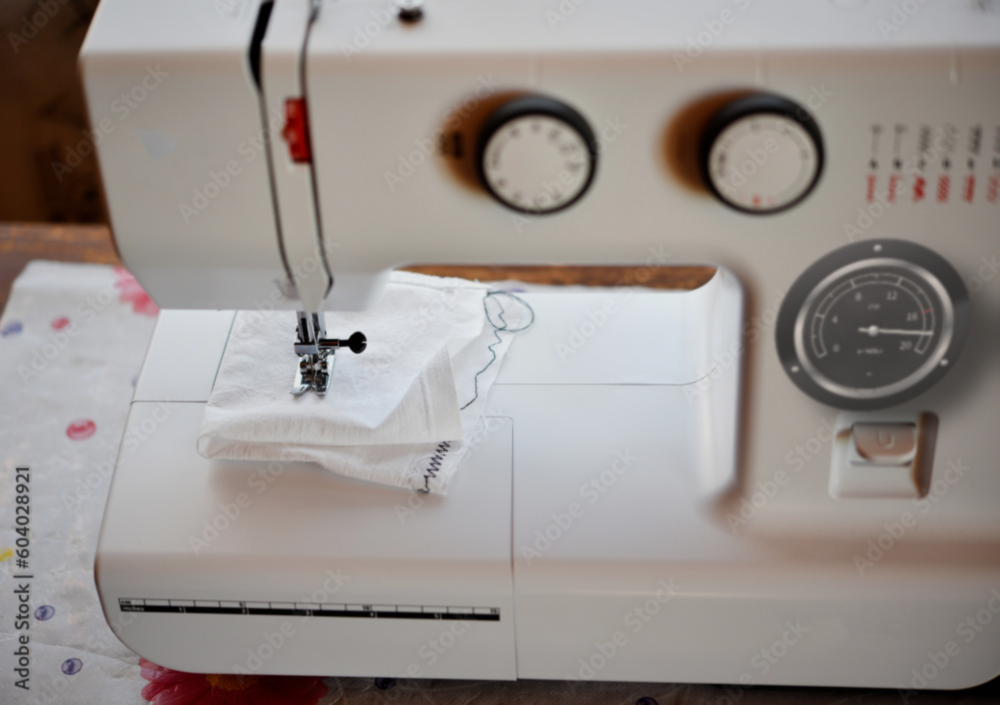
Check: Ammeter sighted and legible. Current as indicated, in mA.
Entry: 18 mA
